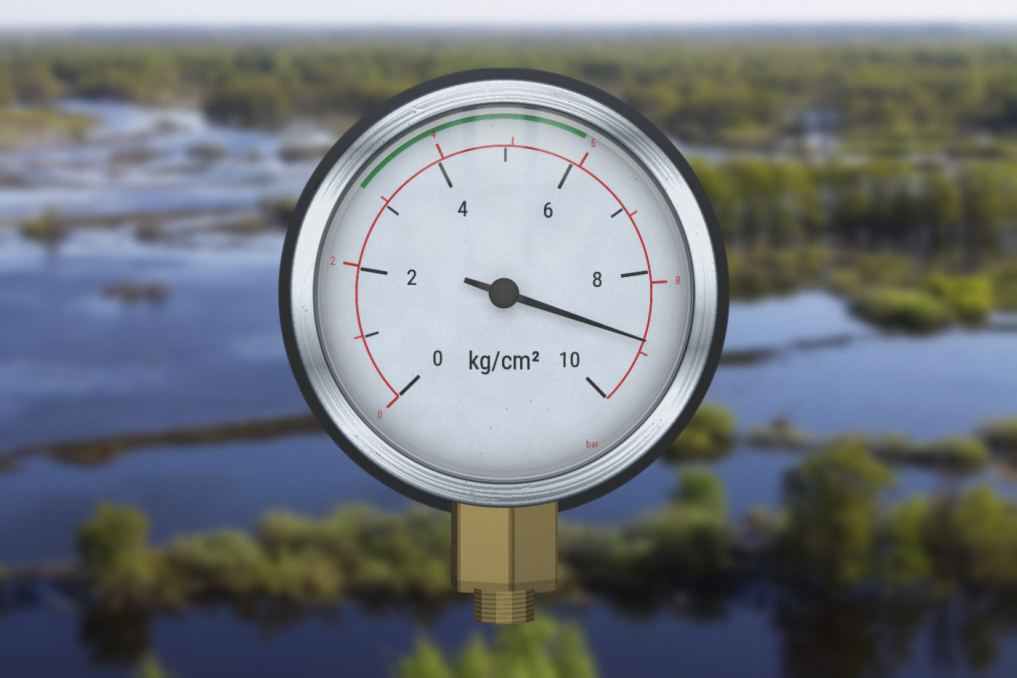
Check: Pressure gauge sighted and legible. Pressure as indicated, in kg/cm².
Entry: 9 kg/cm²
